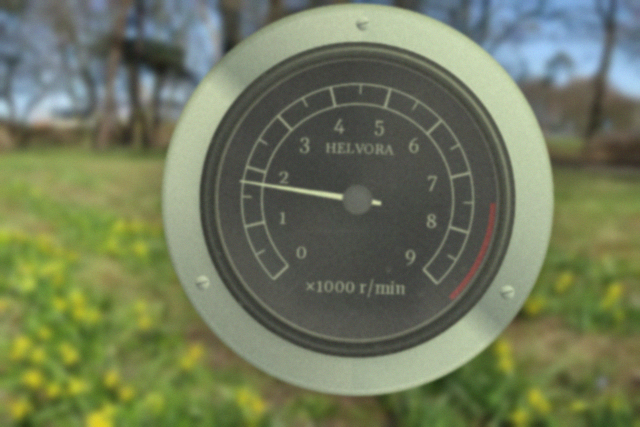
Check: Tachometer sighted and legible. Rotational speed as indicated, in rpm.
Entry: 1750 rpm
